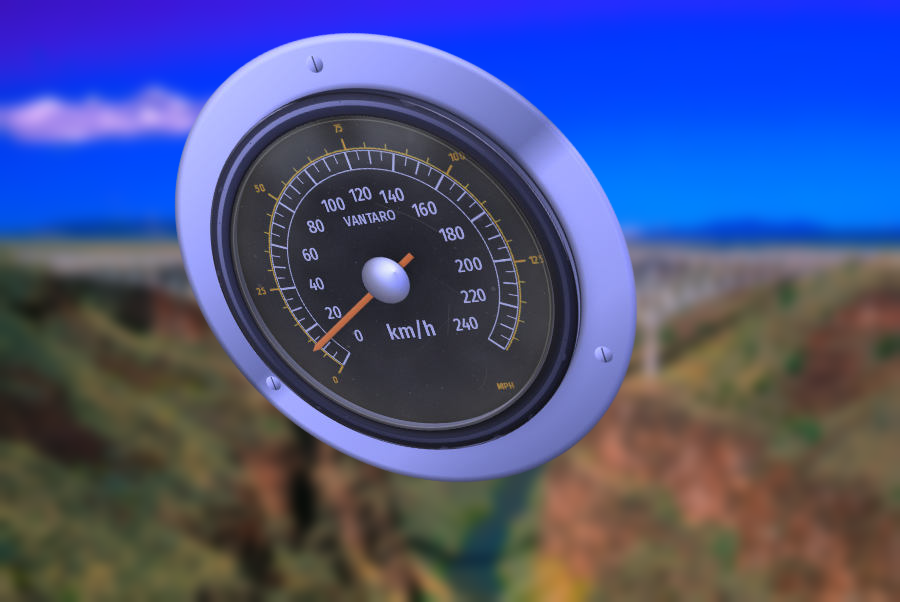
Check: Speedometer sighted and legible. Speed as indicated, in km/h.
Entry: 12.5 km/h
